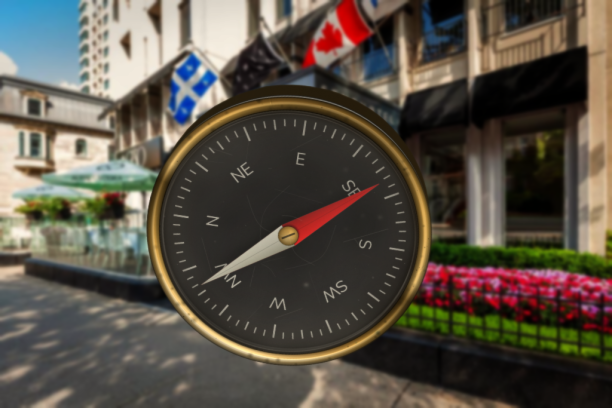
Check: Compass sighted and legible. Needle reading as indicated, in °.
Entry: 140 °
